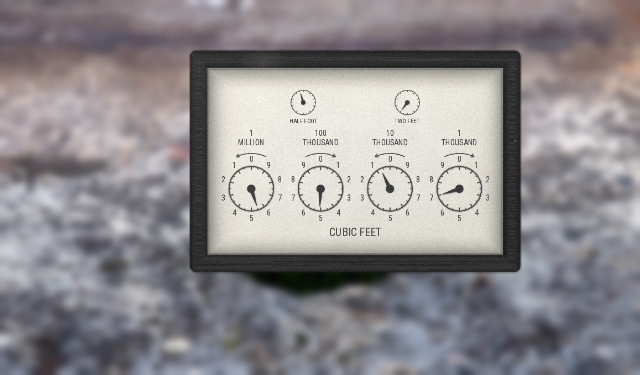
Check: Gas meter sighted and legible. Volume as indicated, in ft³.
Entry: 550700 ft³
